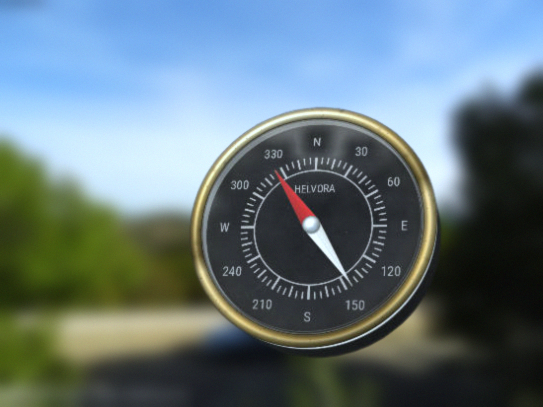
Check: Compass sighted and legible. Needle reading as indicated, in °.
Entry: 325 °
